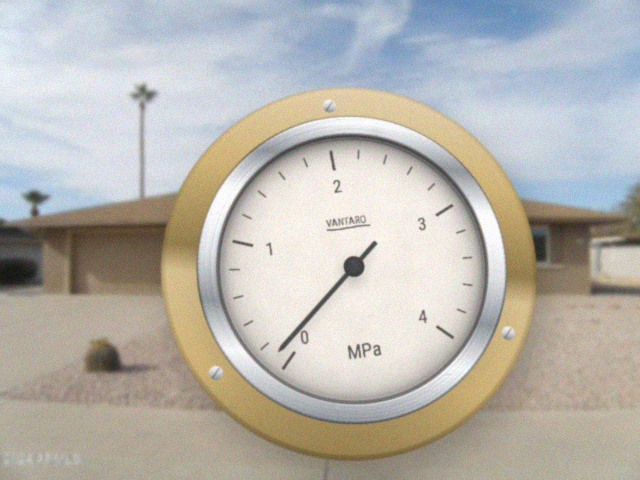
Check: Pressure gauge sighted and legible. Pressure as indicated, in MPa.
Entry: 0.1 MPa
